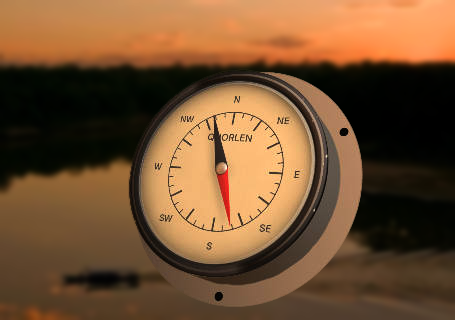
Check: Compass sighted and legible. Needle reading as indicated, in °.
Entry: 160 °
